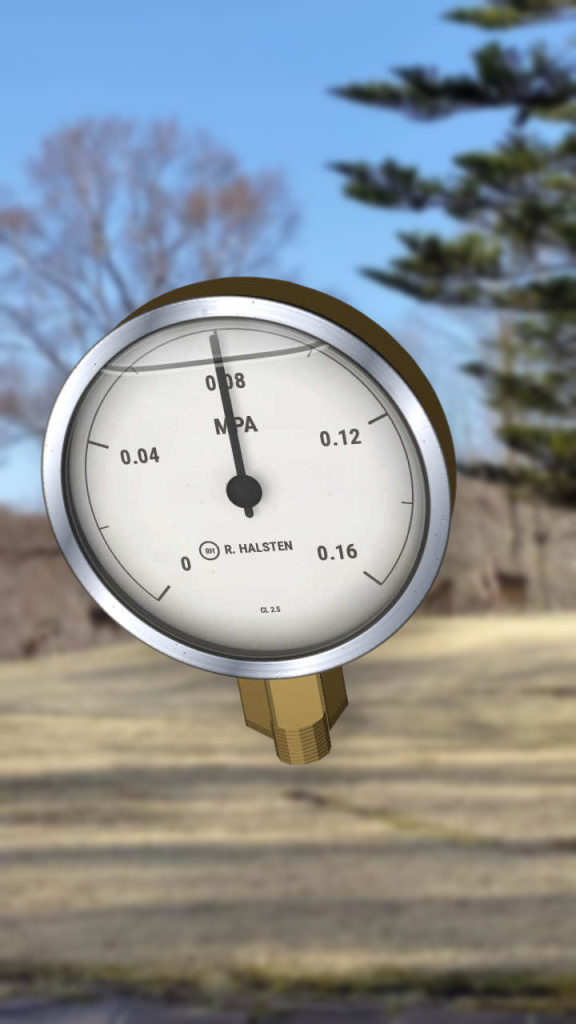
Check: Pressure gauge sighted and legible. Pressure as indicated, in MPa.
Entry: 0.08 MPa
